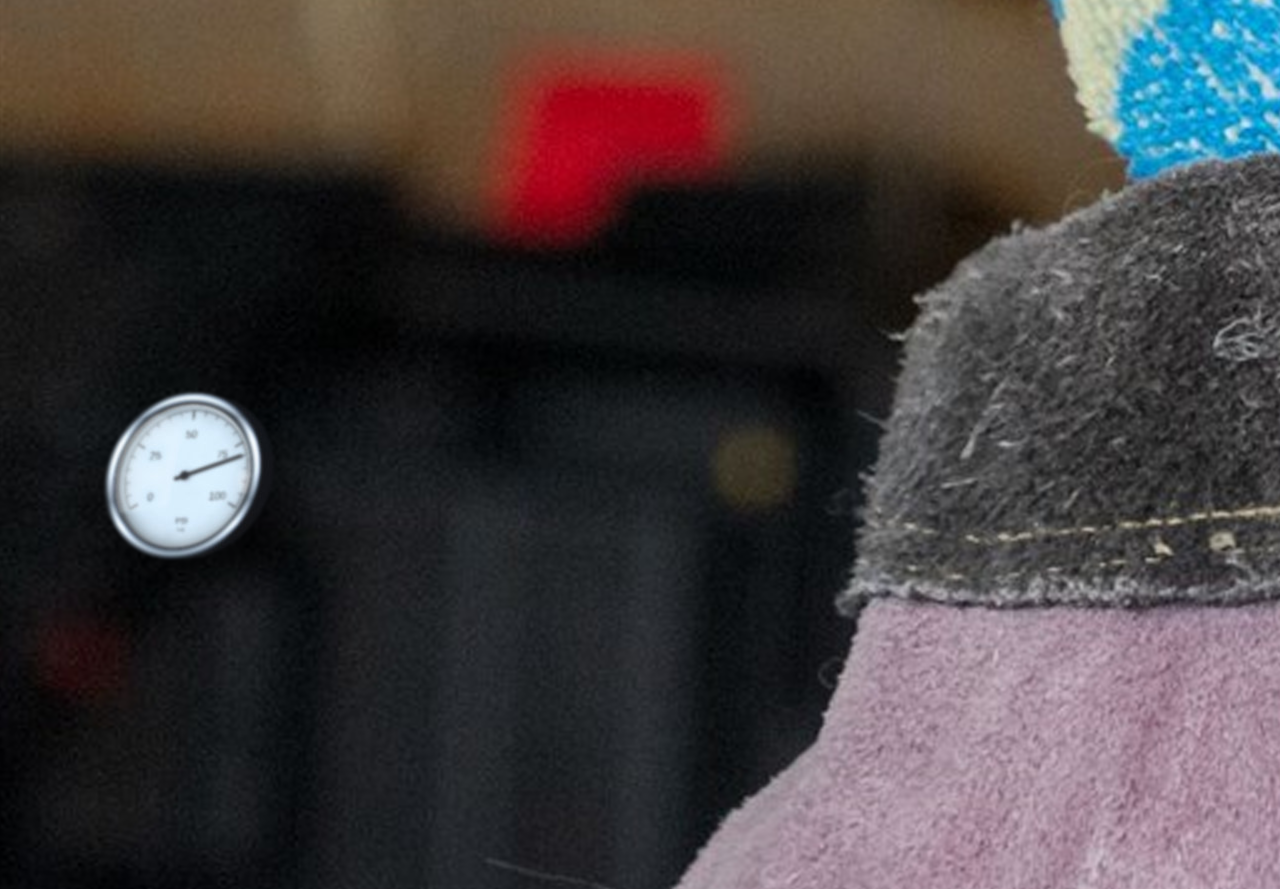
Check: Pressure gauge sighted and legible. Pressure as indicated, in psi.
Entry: 80 psi
